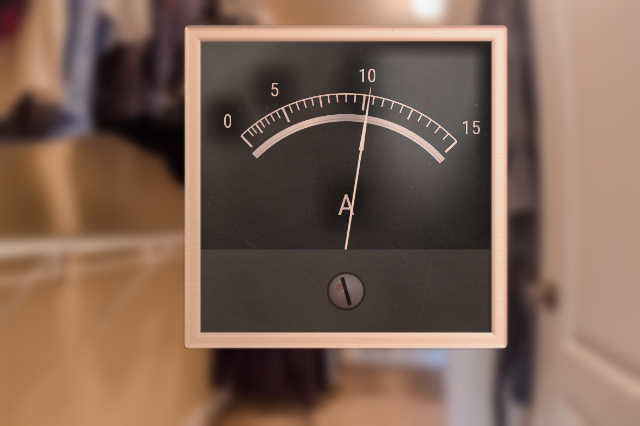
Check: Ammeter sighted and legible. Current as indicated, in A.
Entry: 10.25 A
